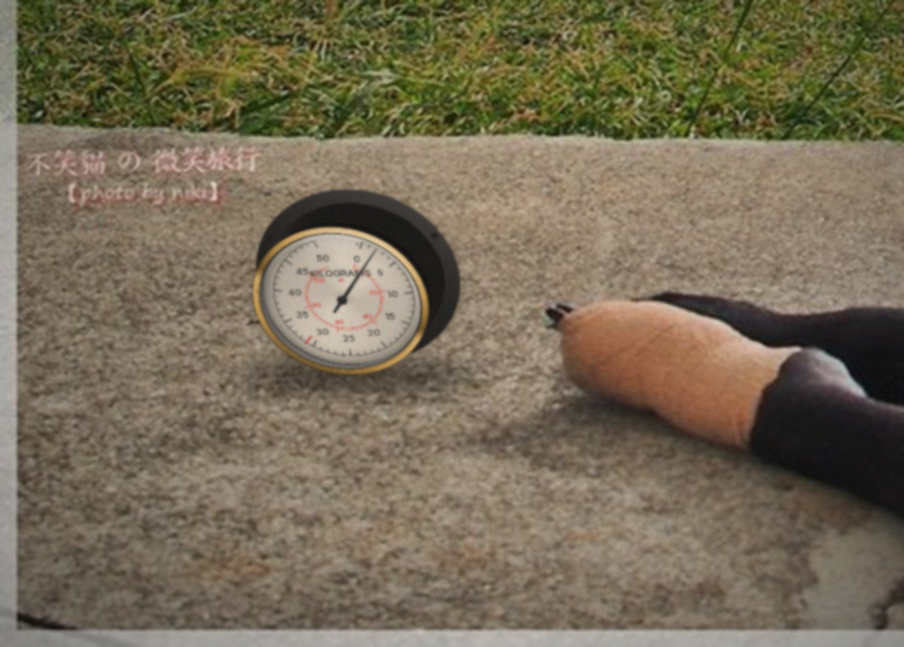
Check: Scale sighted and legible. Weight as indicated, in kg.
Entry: 2 kg
